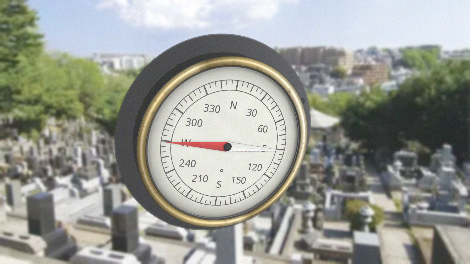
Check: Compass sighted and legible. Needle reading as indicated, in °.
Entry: 270 °
